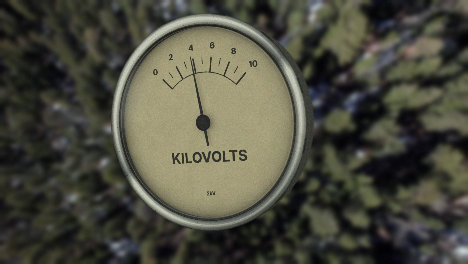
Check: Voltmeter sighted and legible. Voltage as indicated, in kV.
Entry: 4 kV
